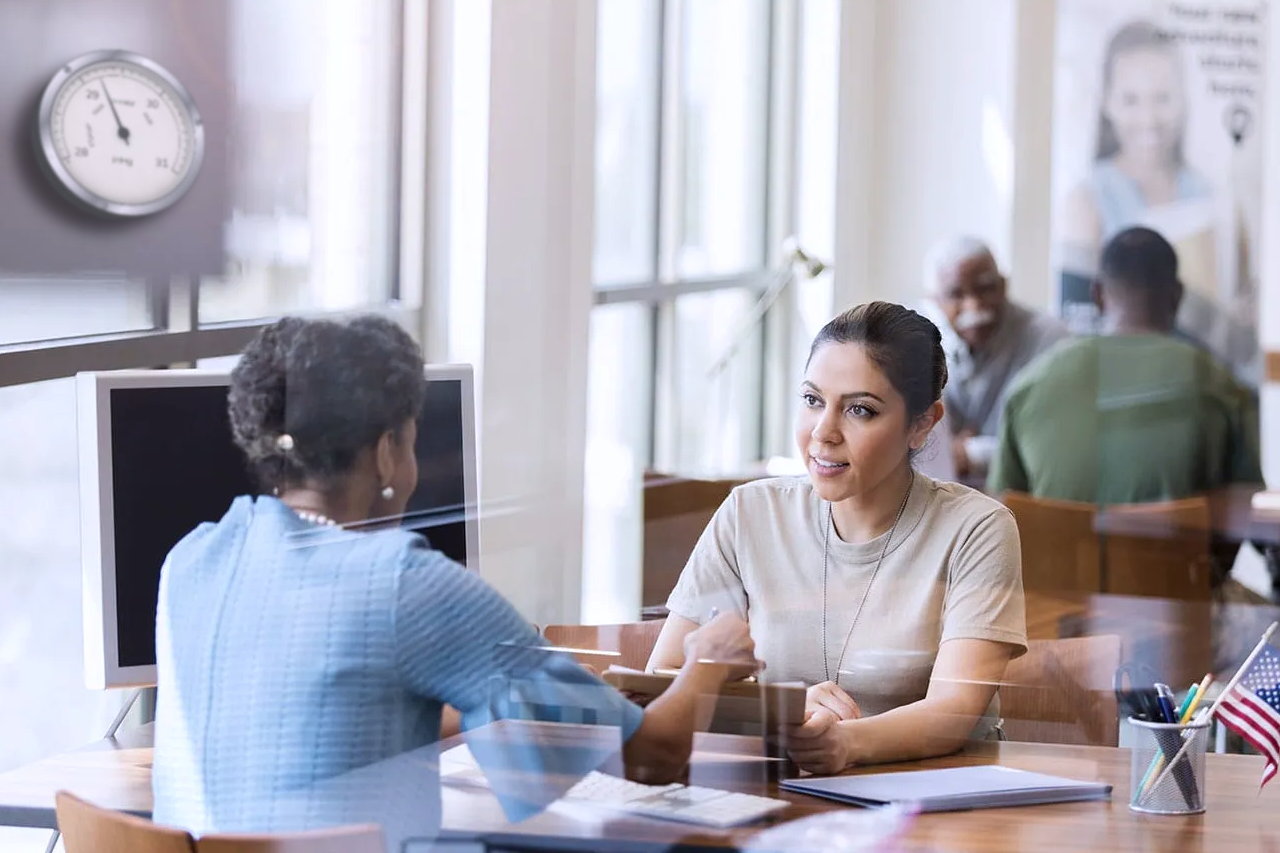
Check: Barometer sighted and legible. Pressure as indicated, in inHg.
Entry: 29.2 inHg
